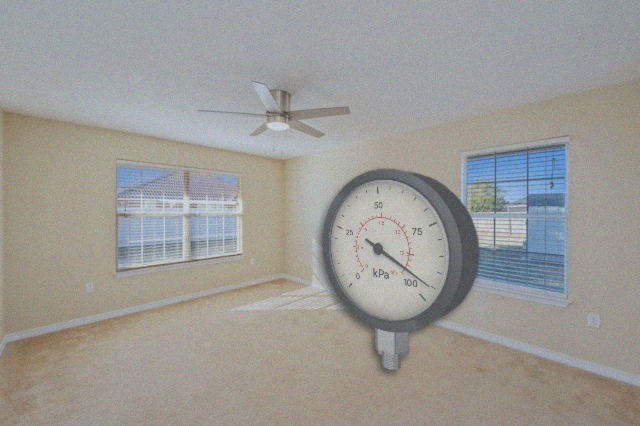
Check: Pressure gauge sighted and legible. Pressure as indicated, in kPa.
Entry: 95 kPa
